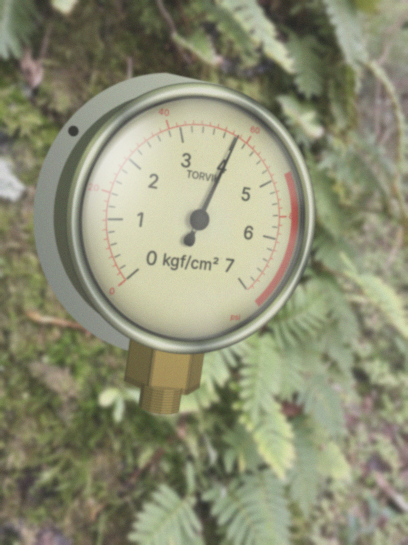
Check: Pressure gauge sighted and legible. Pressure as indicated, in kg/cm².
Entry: 4 kg/cm²
